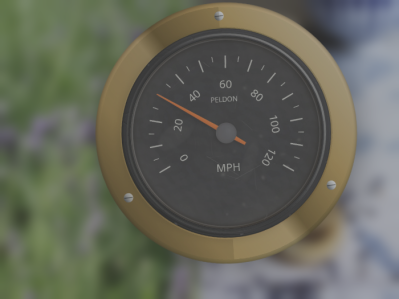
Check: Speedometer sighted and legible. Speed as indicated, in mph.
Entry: 30 mph
